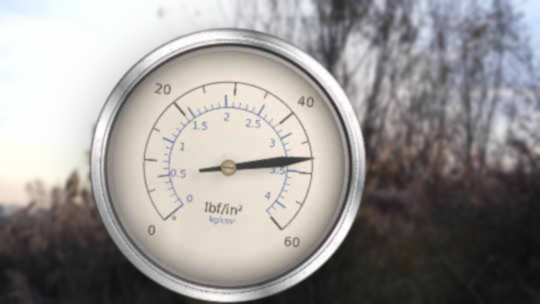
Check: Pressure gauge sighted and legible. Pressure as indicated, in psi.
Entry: 47.5 psi
